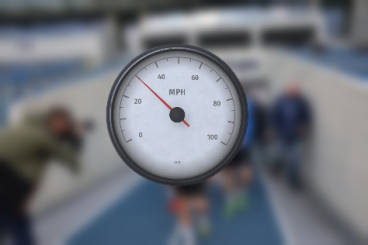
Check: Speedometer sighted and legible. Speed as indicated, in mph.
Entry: 30 mph
